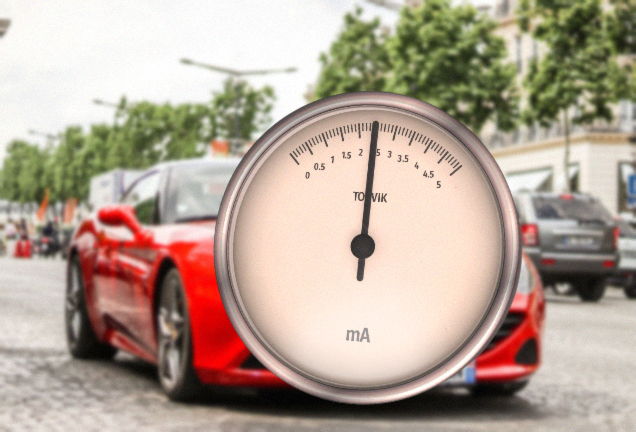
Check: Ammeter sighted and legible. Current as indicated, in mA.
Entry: 2.5 mA
